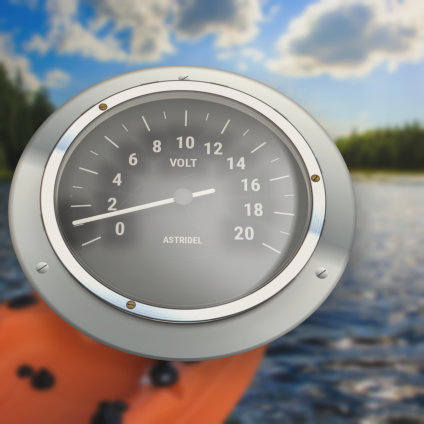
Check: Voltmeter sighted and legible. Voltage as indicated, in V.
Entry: 1 V
